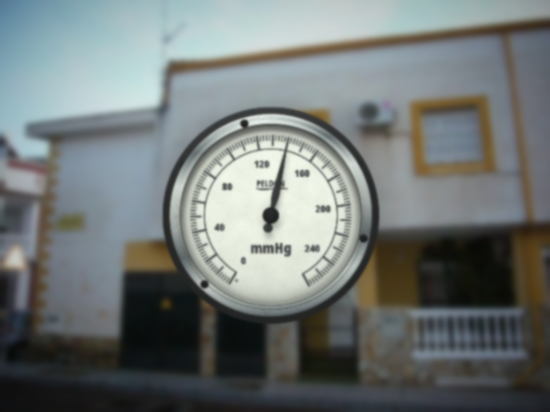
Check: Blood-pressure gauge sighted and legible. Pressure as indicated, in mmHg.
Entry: 140 mmHg
